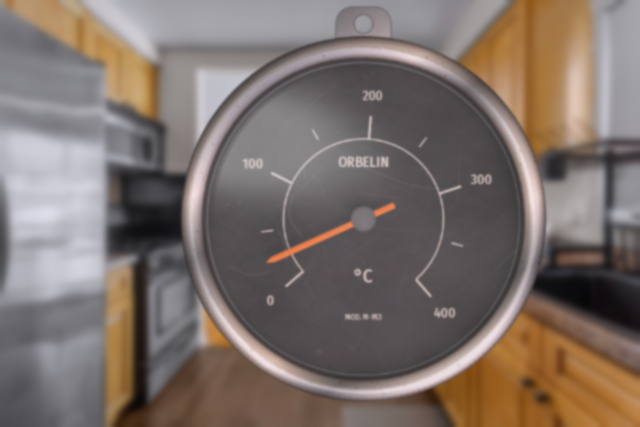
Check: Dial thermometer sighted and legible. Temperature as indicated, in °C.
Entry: 25 °C
